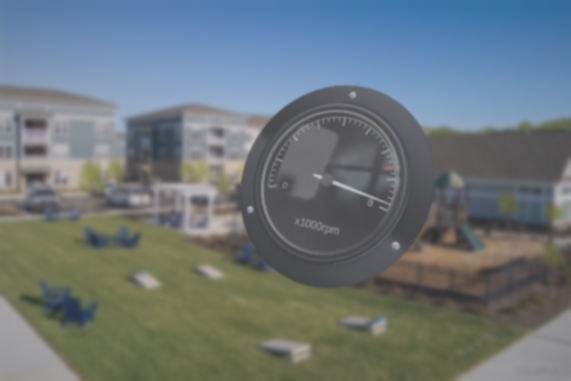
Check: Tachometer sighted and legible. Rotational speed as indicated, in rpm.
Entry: 7800 rpm
